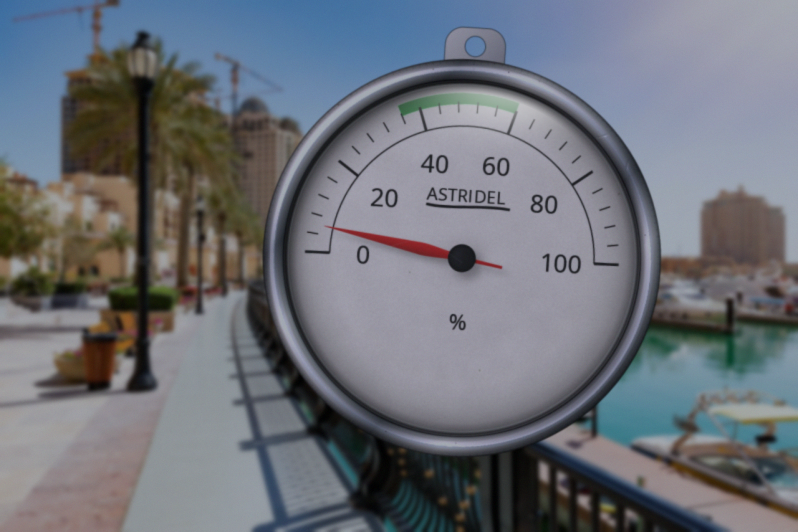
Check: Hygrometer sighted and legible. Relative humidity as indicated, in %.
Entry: 6 %
